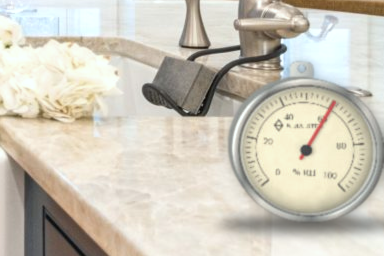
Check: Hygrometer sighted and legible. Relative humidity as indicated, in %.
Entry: 60 %
